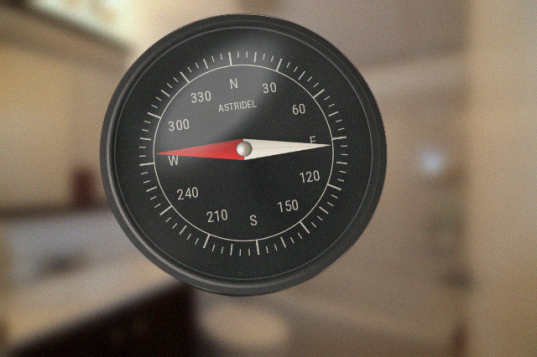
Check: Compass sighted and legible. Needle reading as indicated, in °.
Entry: 275 °
